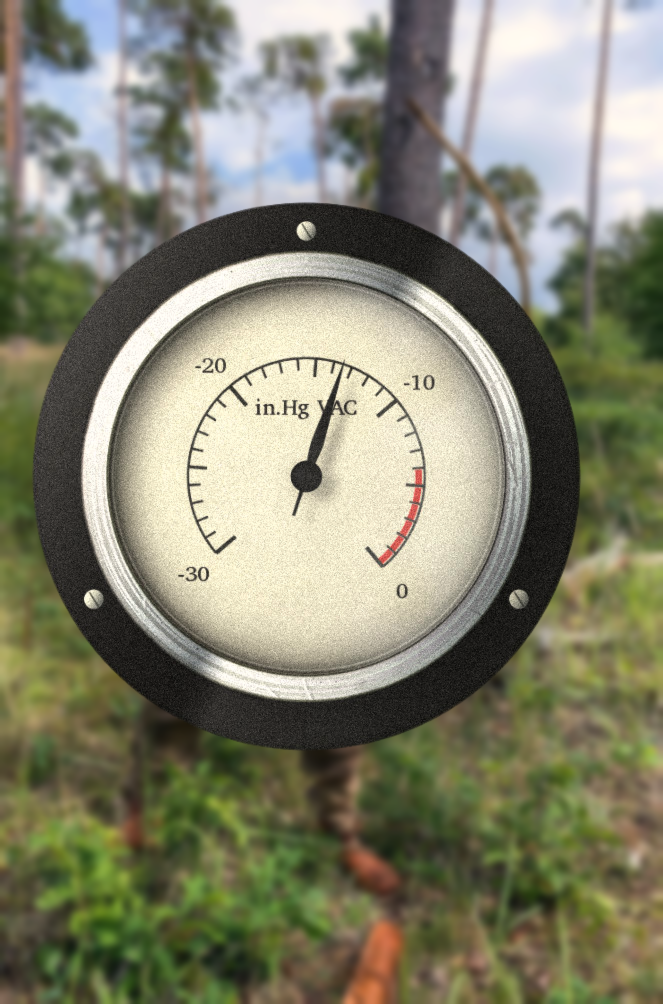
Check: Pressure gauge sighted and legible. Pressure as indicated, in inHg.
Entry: -13.5 inHg
